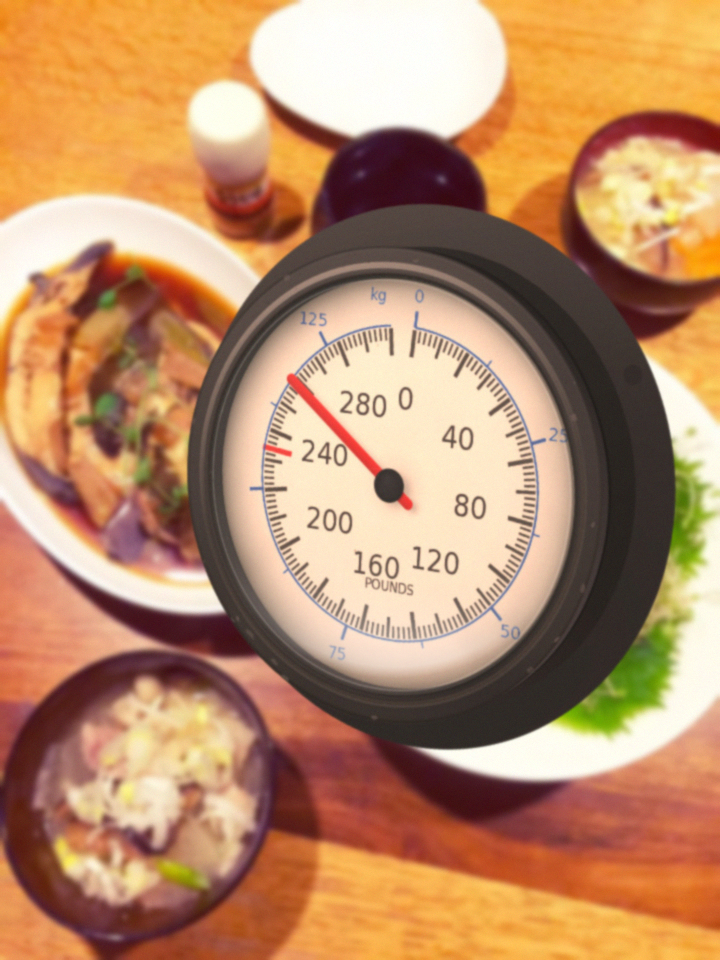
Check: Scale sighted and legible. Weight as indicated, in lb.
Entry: 260 lb
